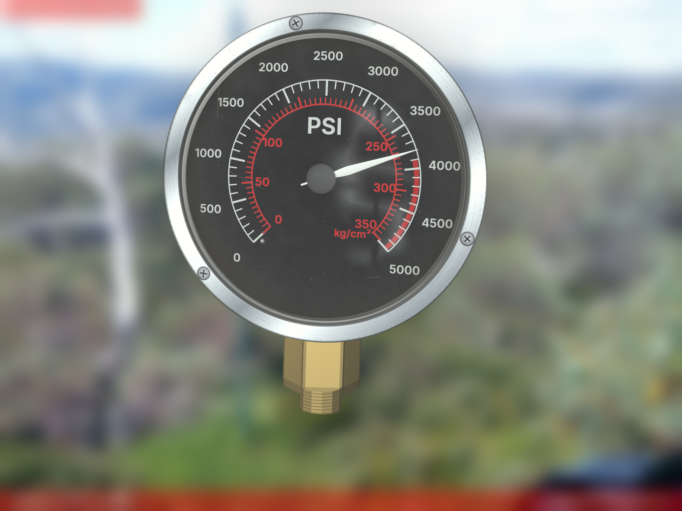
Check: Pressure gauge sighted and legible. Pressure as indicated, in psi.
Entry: 3800 psi
